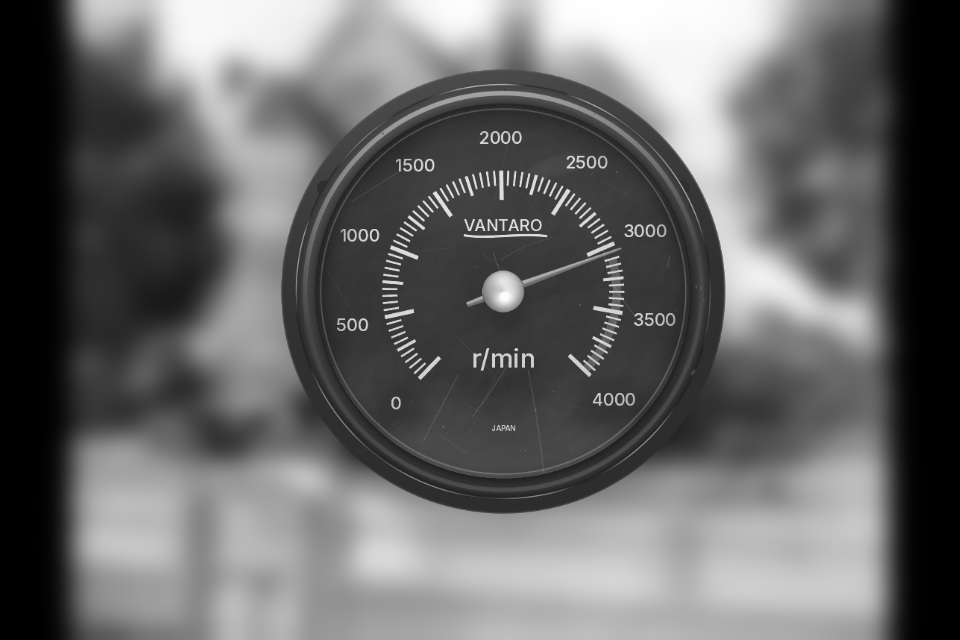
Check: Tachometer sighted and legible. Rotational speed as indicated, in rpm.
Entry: 3050 rpm
